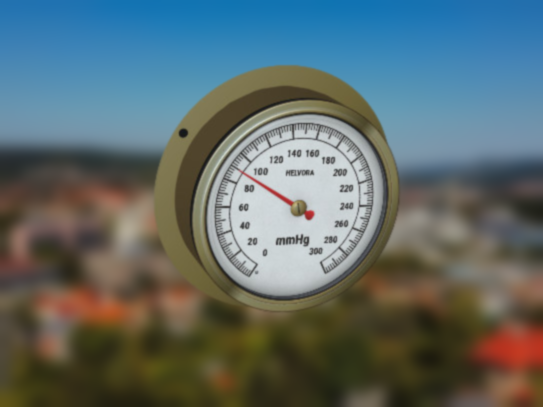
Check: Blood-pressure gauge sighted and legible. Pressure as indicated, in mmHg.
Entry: 90 mmHg
